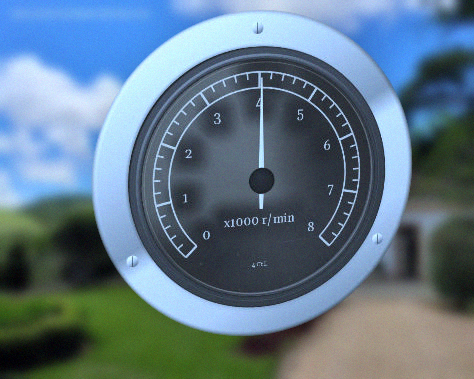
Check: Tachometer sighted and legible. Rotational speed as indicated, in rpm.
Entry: 4000 rpm
